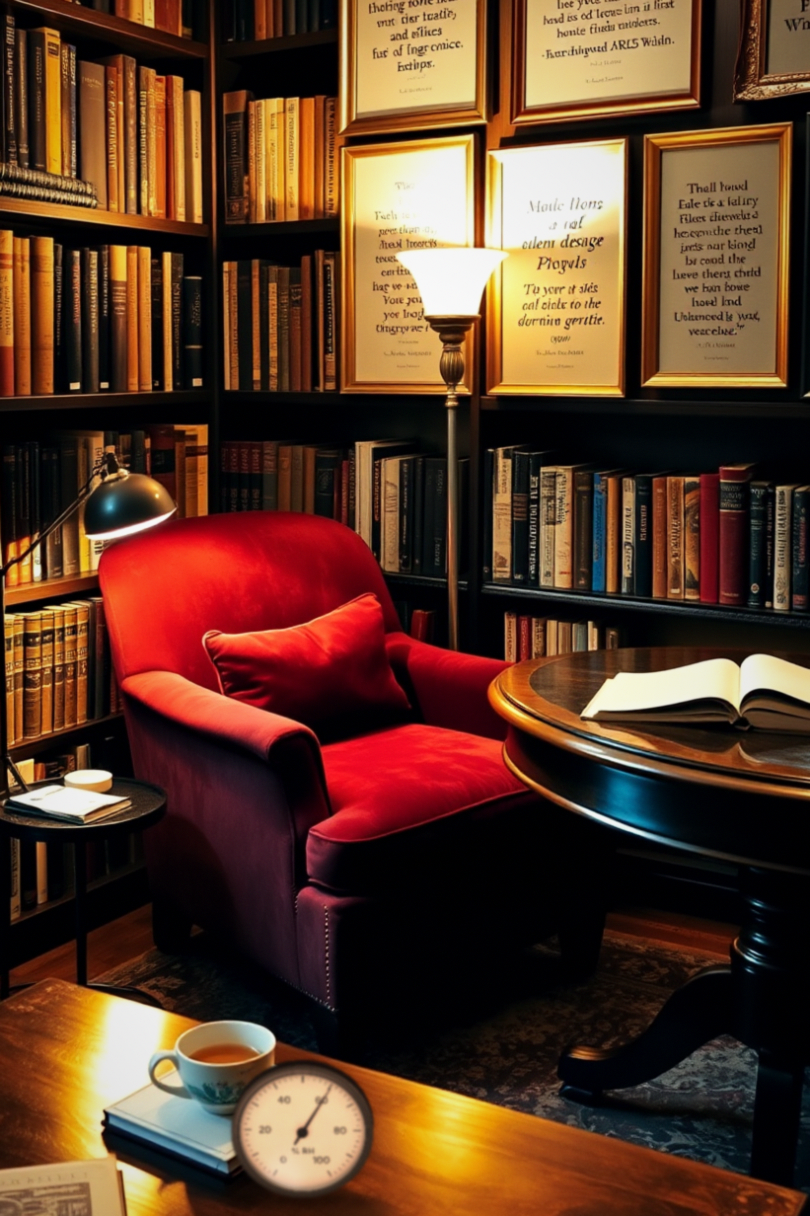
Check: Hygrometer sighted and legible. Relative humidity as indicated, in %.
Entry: 60 %
